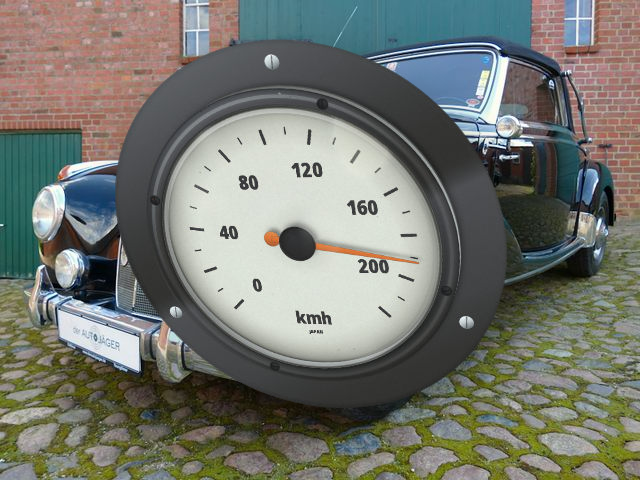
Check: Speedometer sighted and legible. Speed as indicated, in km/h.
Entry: 190 km/h
